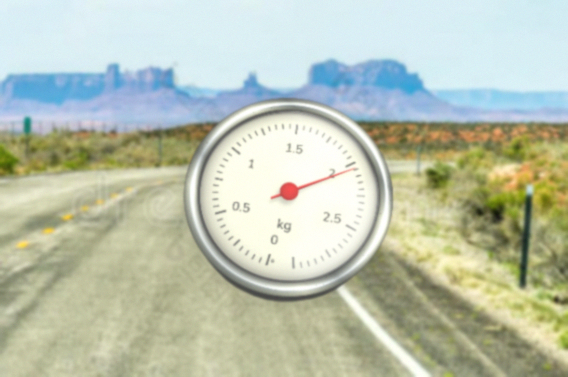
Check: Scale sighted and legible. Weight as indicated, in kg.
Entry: 2.05 kg
